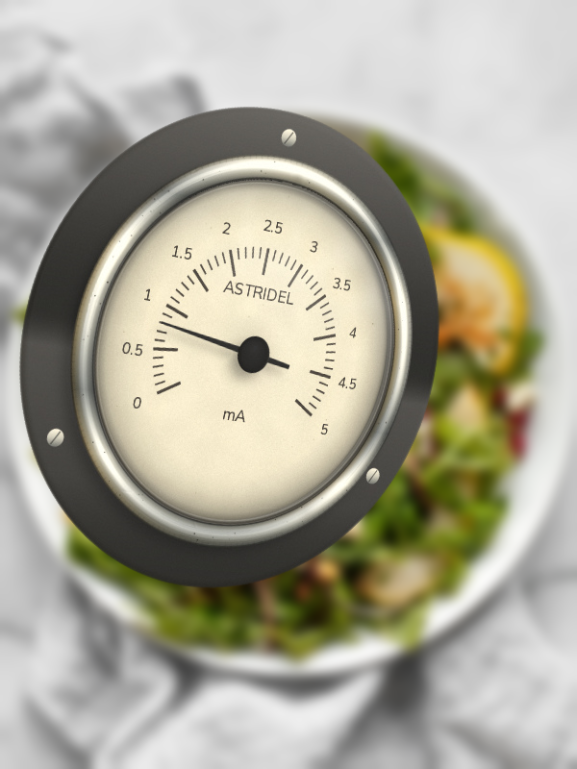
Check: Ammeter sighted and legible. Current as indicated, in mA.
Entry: 0.8 mA
